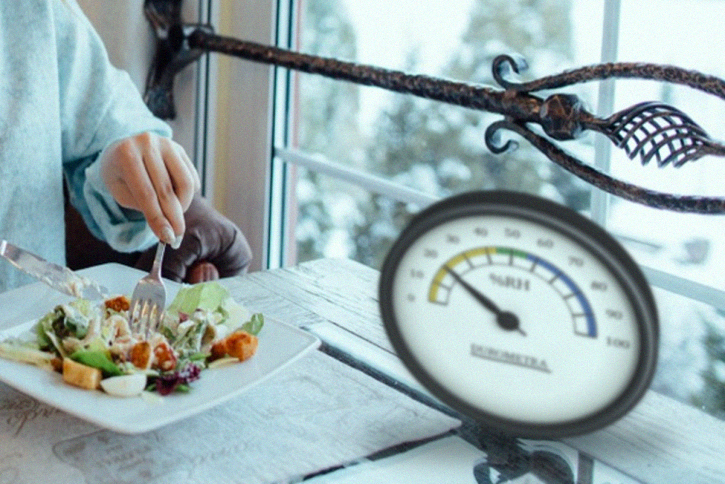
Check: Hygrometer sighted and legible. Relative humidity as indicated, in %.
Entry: 20 %
